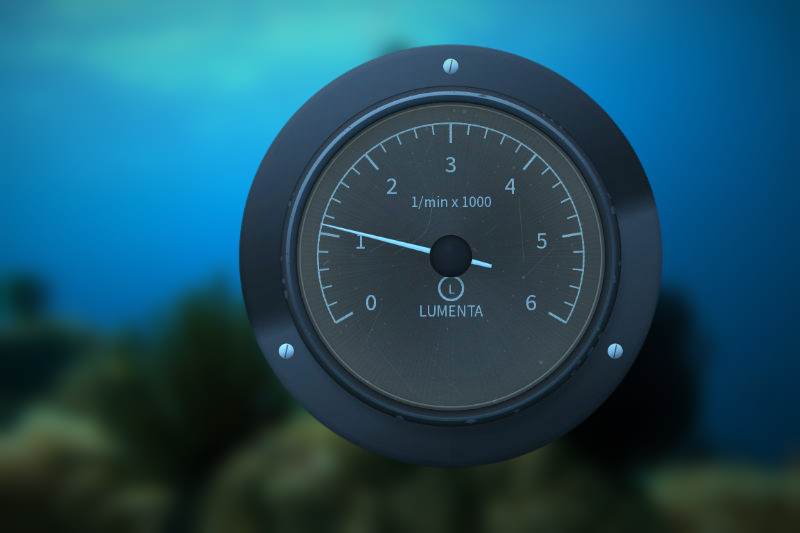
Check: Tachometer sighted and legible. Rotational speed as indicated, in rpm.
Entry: 1100 rpm
